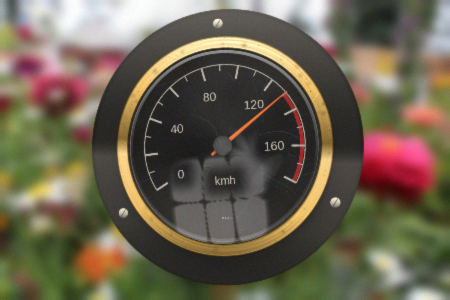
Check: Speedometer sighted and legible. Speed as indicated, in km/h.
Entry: 130 km/h
